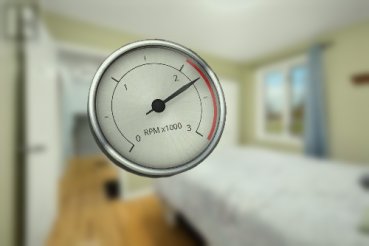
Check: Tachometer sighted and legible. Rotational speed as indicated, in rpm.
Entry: 2250 rpm
